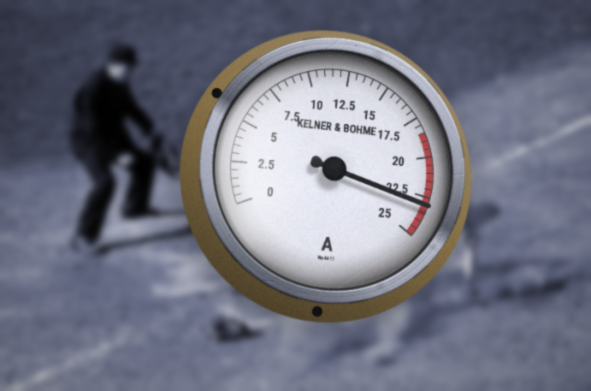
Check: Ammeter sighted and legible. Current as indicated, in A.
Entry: 23 A
